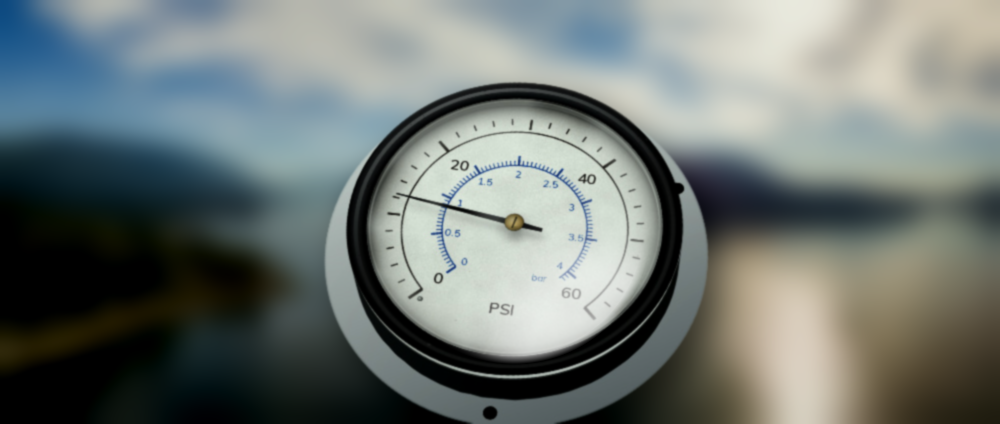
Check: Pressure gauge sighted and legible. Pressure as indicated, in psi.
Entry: 12 psi
